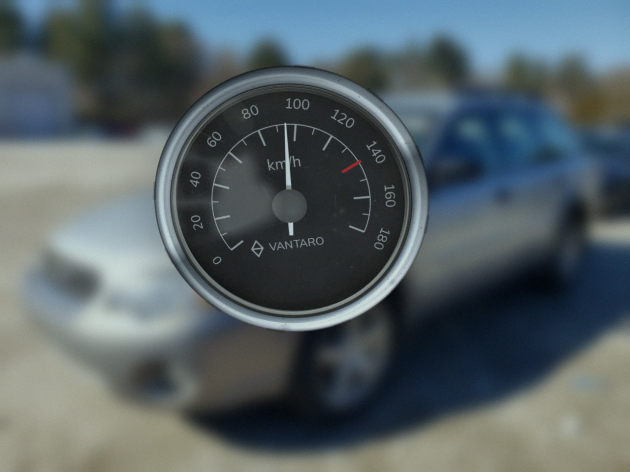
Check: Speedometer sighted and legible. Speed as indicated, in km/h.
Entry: 95 km/h
